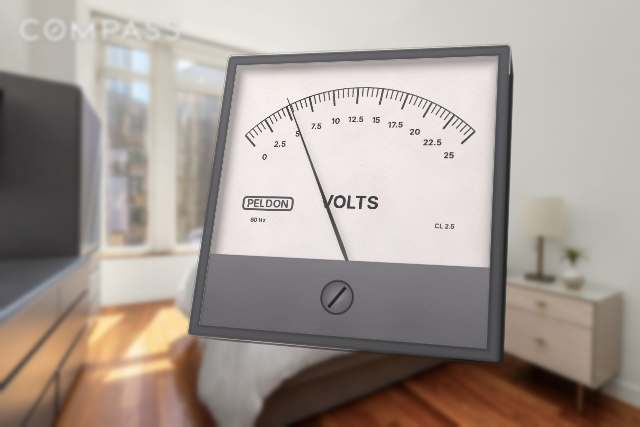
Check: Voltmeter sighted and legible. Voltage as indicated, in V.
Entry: 5.5 V
